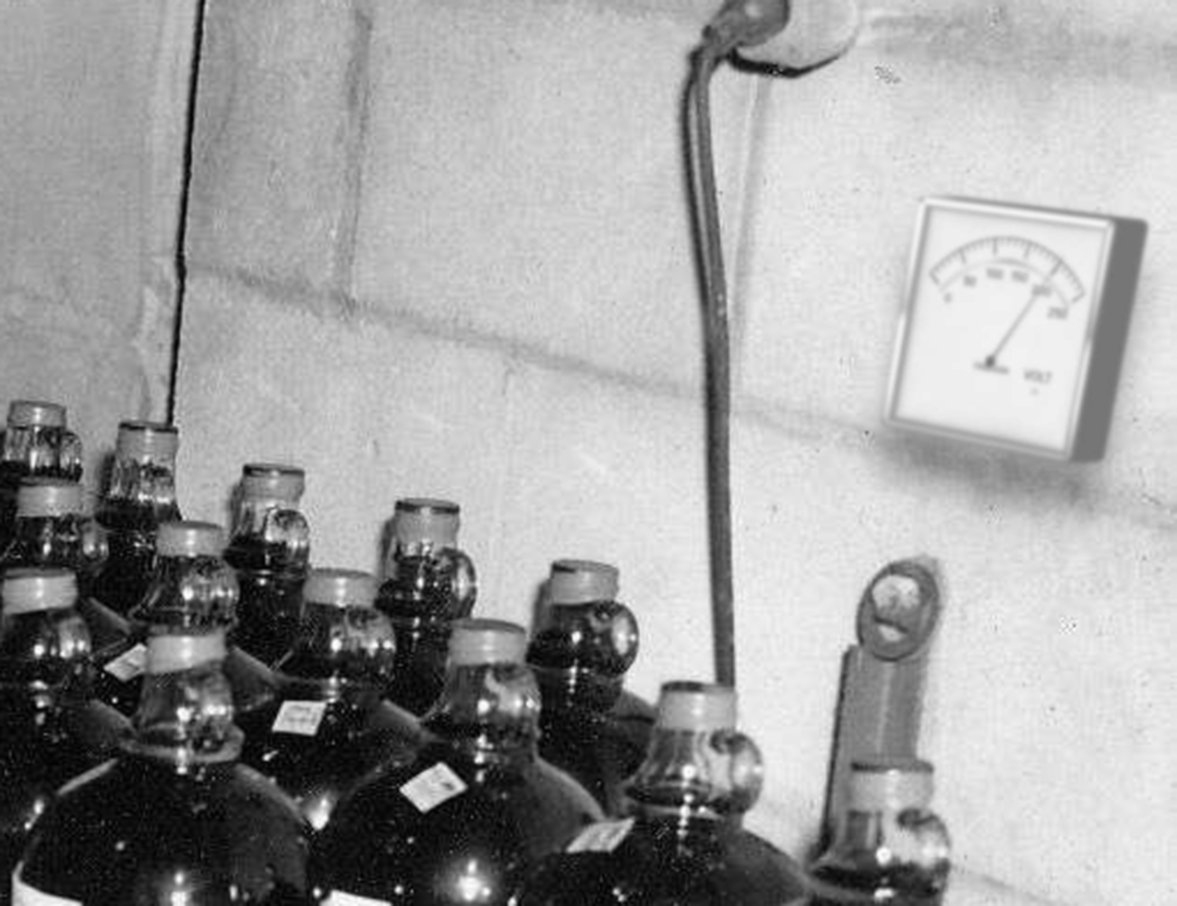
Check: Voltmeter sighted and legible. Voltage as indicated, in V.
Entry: 200 V
